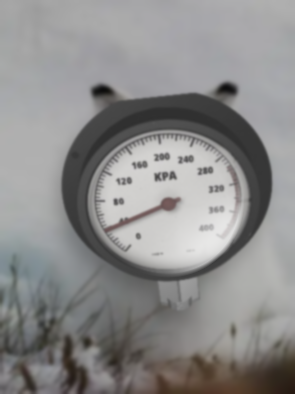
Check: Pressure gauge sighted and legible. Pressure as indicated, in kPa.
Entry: 40 kPa
